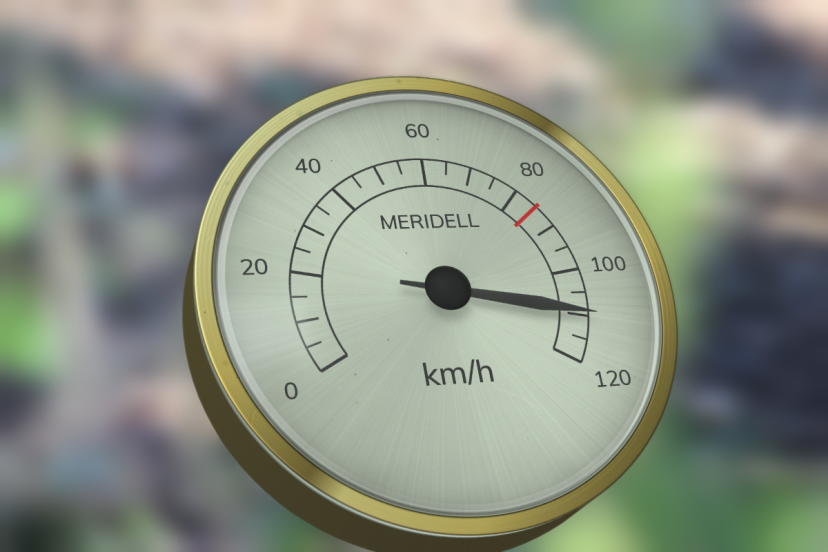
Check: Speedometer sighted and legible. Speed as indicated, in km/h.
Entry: 110 km/h
